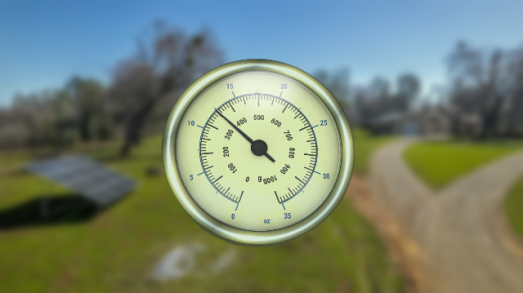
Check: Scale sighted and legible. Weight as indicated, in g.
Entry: 350 g
